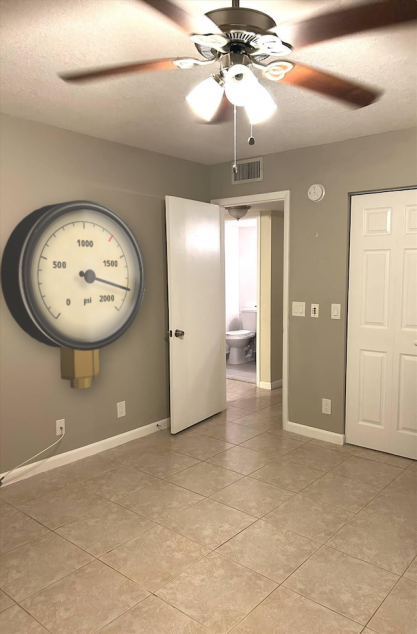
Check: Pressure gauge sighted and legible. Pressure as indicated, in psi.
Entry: 1800 psi
